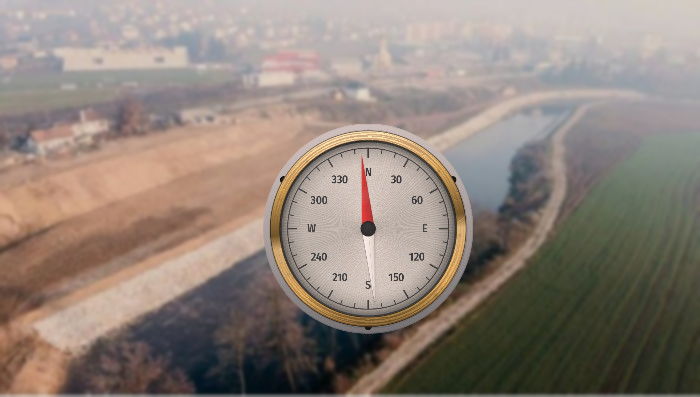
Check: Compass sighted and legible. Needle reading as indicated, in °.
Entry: 355 °
